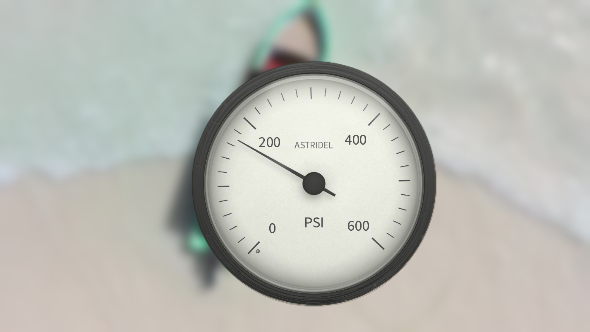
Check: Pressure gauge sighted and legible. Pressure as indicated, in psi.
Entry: 170 psi
